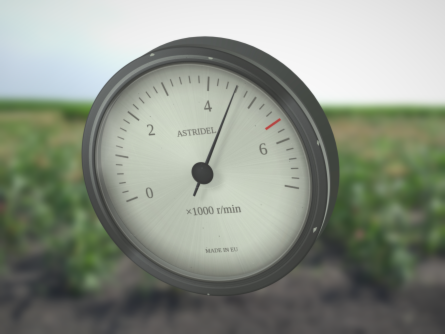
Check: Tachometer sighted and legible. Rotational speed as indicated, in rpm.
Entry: 4600 rpm
